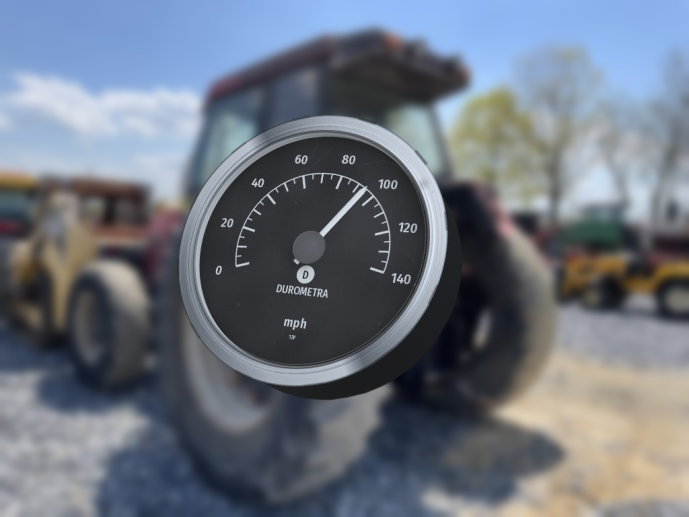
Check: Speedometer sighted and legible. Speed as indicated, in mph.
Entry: 95 mph
